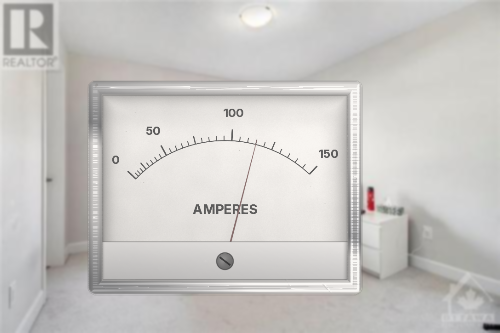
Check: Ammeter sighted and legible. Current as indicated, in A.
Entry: 115 A
